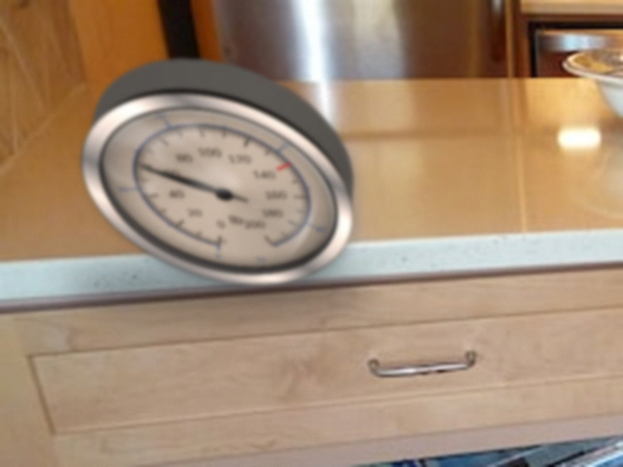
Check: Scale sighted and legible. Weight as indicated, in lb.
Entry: 60 lb
